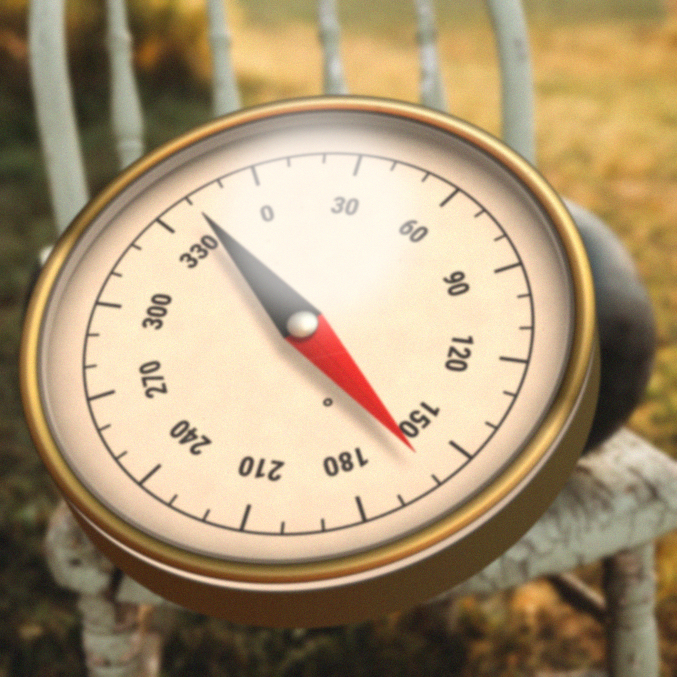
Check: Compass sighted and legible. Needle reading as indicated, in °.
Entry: 160 °
